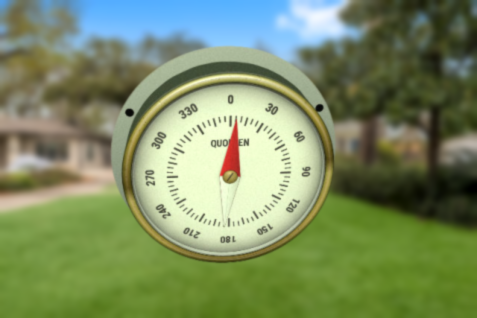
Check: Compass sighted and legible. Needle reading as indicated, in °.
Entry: 5 °
